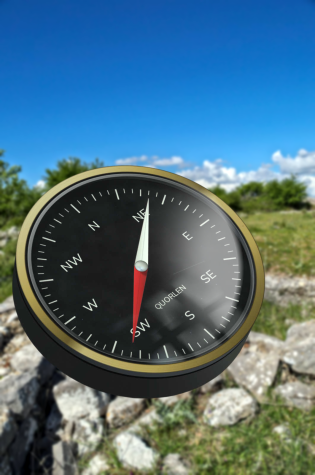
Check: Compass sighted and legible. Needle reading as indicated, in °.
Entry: 230 °
